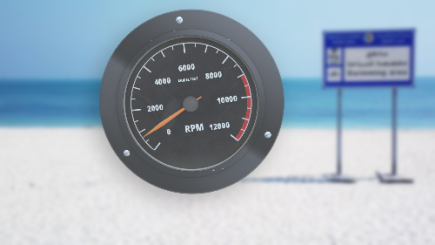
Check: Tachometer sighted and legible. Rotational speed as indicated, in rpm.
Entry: 750 rpm
